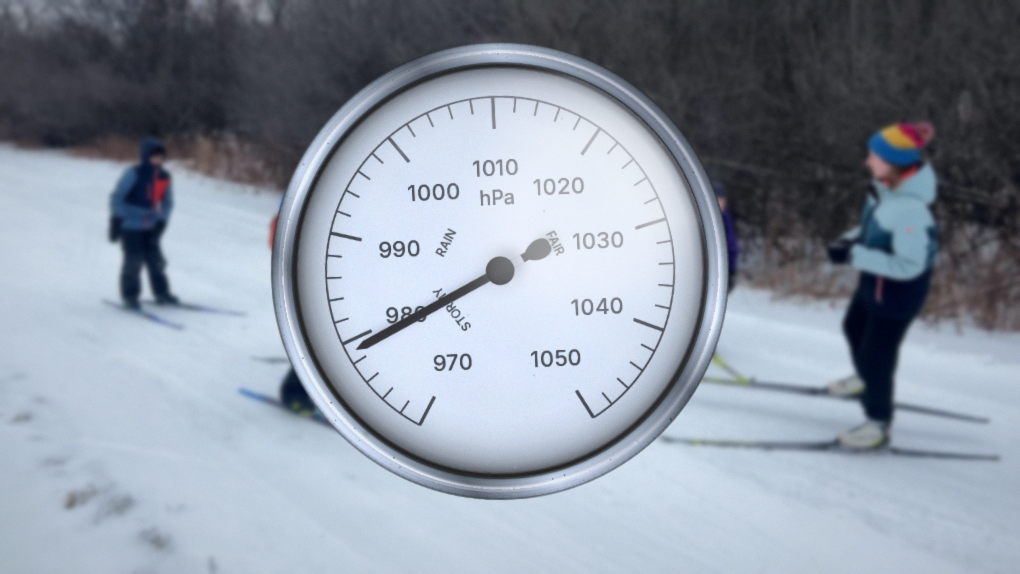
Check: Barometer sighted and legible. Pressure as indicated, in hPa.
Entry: 979 hPa
